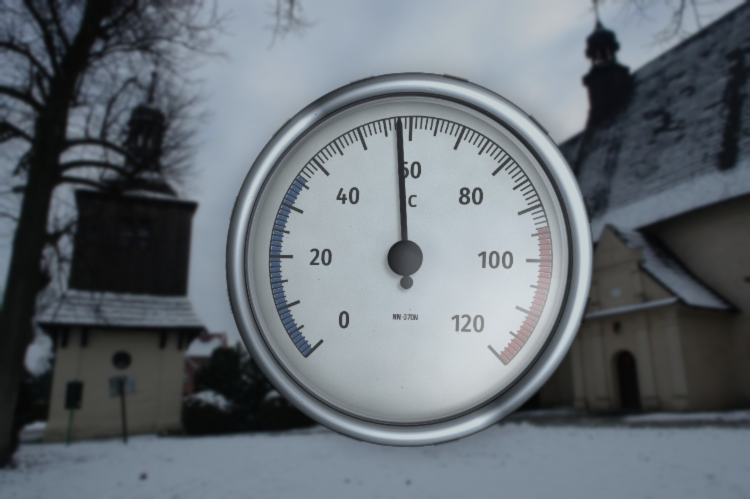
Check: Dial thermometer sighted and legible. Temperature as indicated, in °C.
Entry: 58 °C
